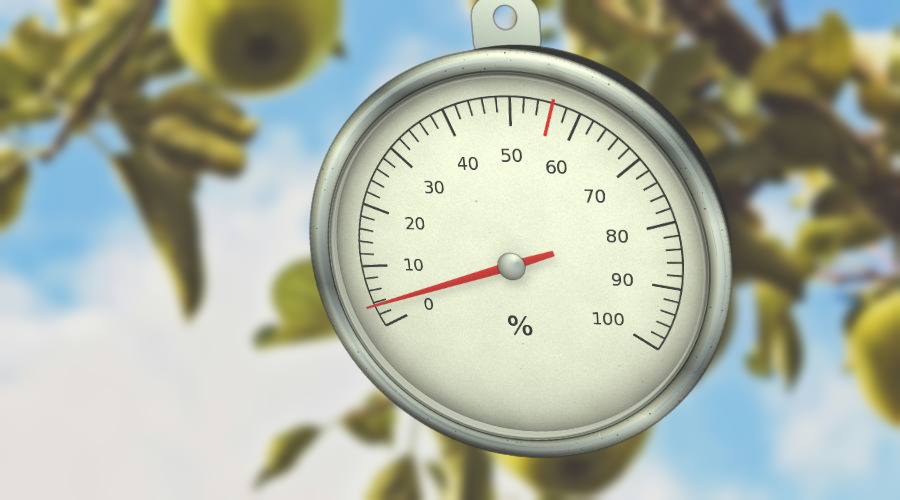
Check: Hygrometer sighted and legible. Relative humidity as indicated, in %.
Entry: 4 %
